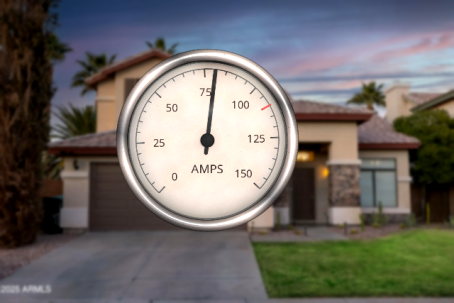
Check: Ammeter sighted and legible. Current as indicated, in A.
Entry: 80 A
